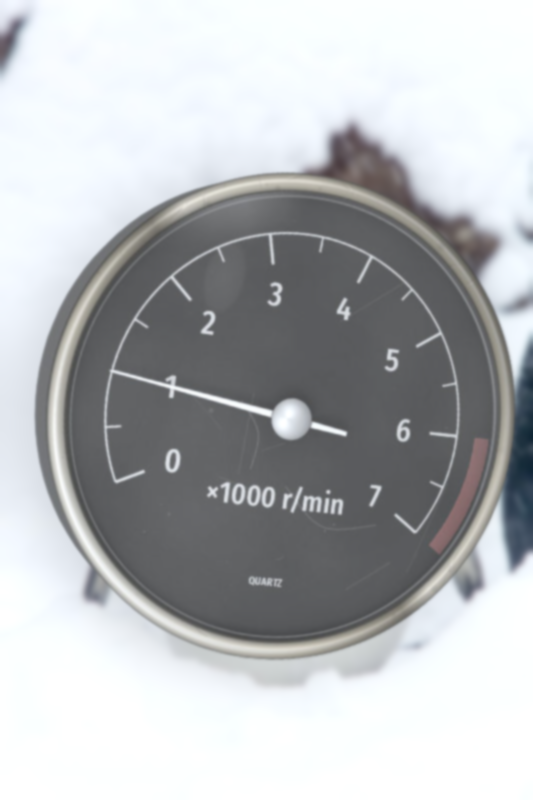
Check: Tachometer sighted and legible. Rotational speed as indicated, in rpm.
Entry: 1000 rpm
